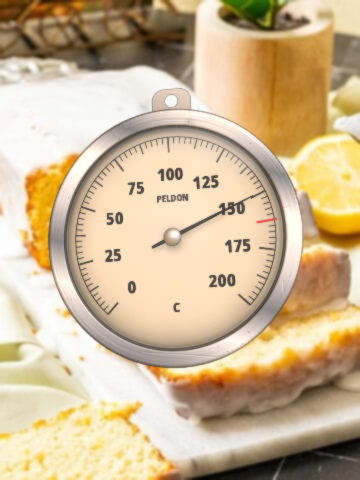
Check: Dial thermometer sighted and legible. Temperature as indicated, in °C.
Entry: 150 °C
